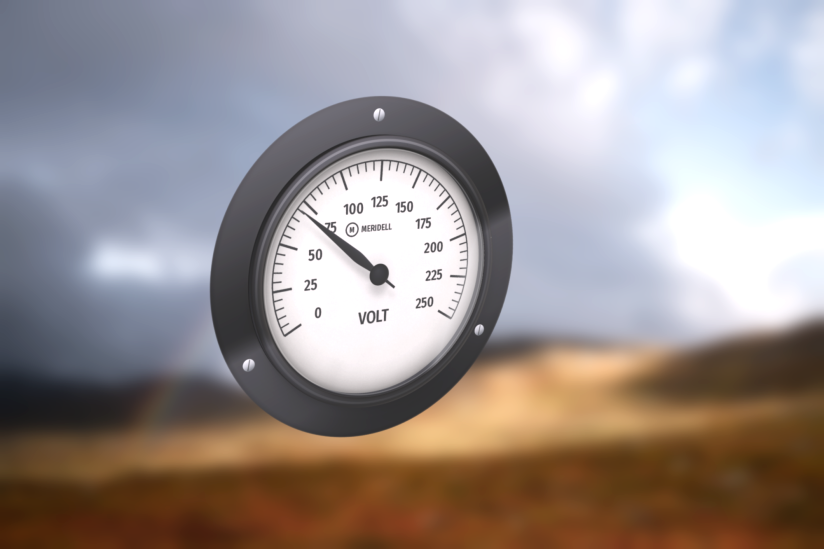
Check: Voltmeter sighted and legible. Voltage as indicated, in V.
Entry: 70 V
